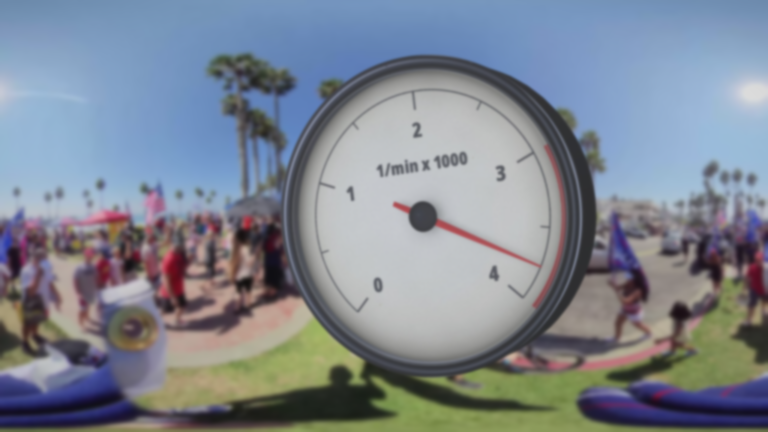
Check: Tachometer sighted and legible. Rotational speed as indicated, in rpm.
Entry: 3750 rpm
